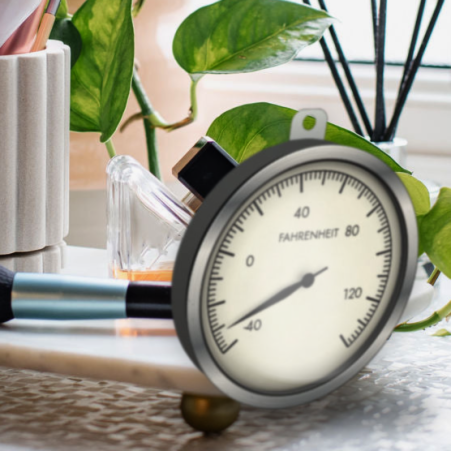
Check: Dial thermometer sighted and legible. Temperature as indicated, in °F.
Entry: -30 °F
